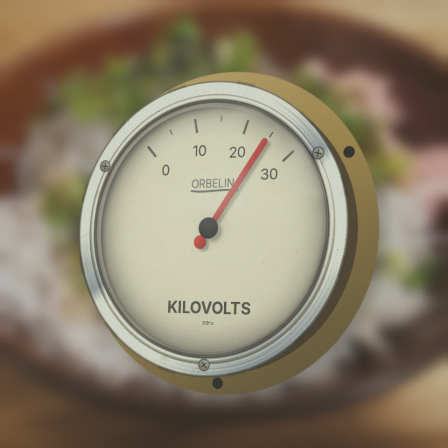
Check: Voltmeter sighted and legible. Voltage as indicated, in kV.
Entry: 25 kV
